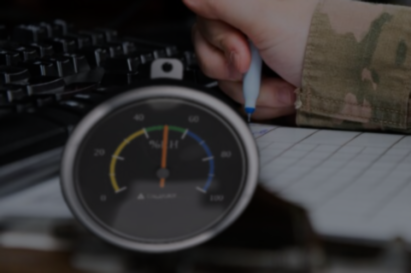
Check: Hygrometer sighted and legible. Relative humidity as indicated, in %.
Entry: 50 %
